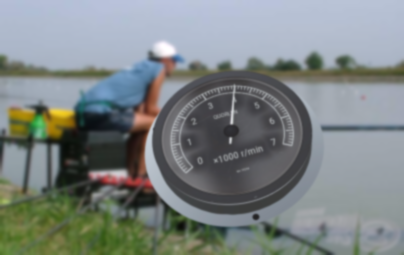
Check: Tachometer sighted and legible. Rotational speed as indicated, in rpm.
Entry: 4000 rpm
